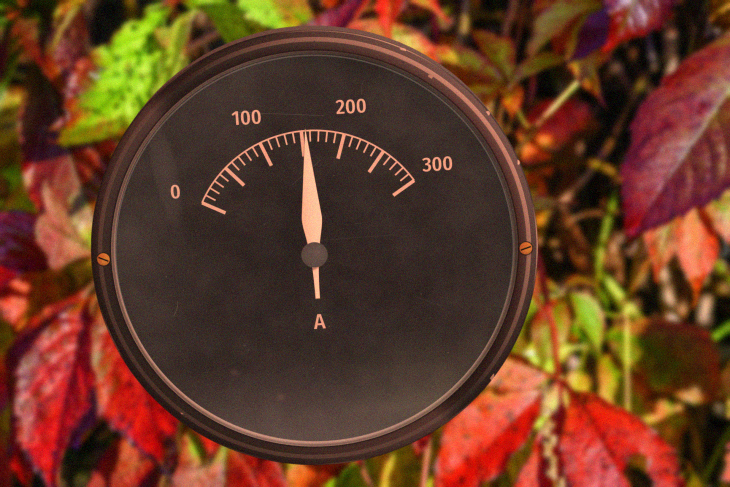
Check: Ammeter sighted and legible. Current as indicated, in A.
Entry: 155 A
